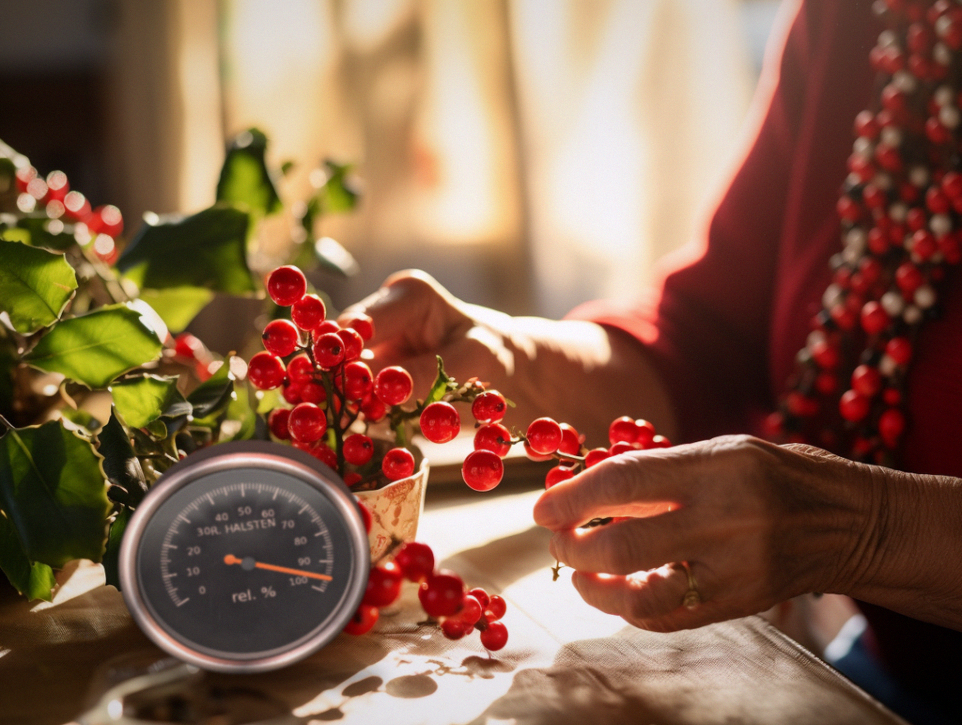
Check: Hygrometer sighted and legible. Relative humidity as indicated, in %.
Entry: 95 %
